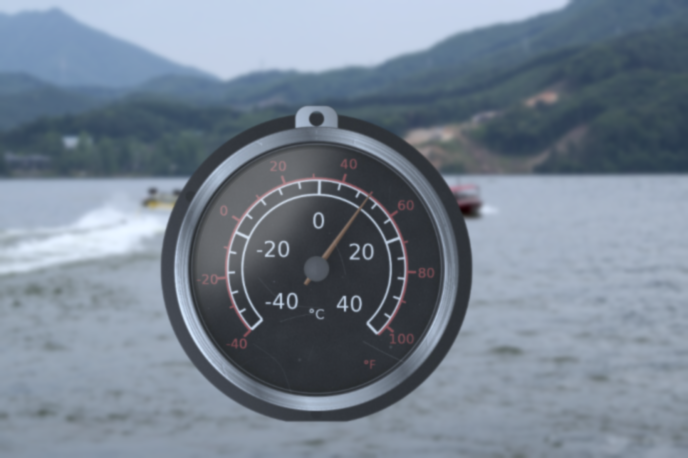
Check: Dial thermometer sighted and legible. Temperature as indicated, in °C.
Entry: 10 °C
